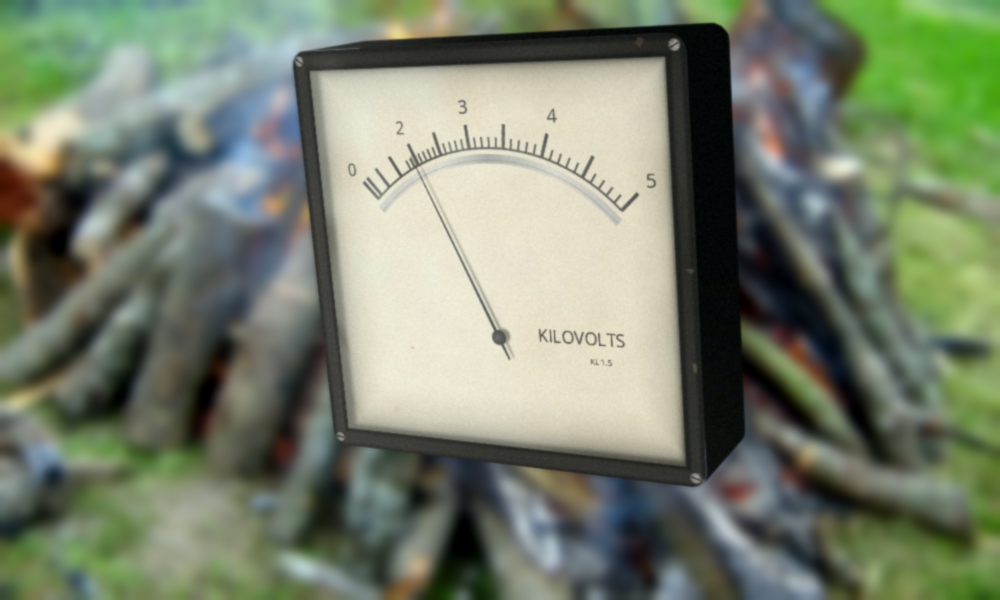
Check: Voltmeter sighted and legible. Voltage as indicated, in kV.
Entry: 2 kV
